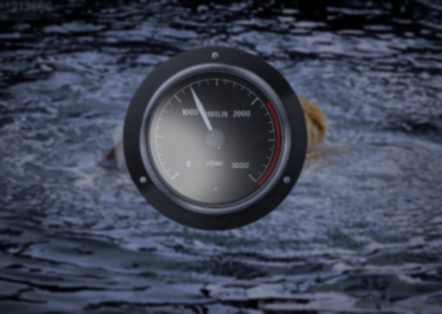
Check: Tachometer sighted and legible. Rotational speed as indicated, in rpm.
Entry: 1200 rpm
